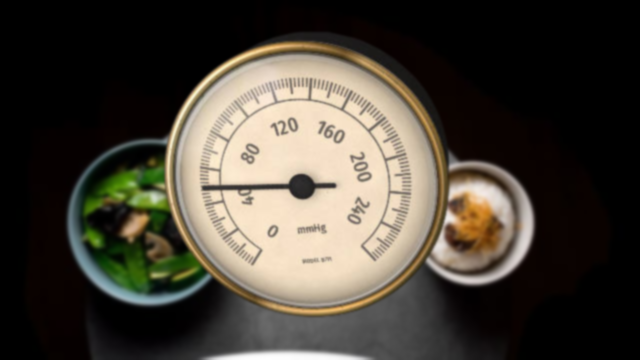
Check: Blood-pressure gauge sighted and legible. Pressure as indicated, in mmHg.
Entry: 50 mmHg
